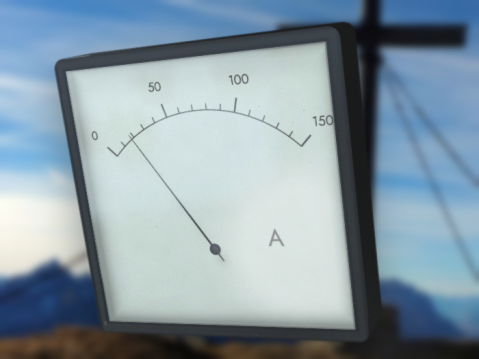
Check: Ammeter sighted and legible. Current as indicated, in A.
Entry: 20 A
